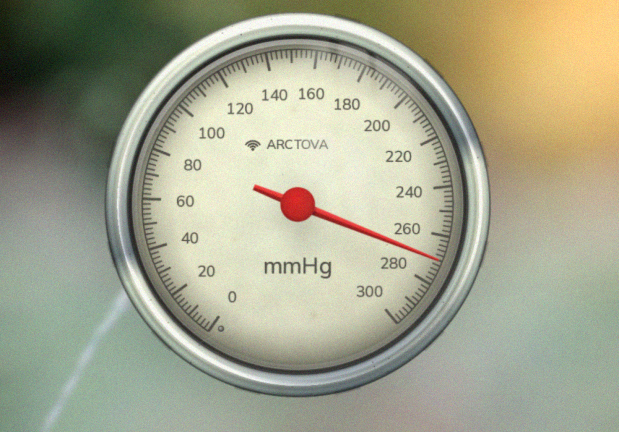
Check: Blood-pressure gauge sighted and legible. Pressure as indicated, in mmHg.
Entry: 270 mmHg
